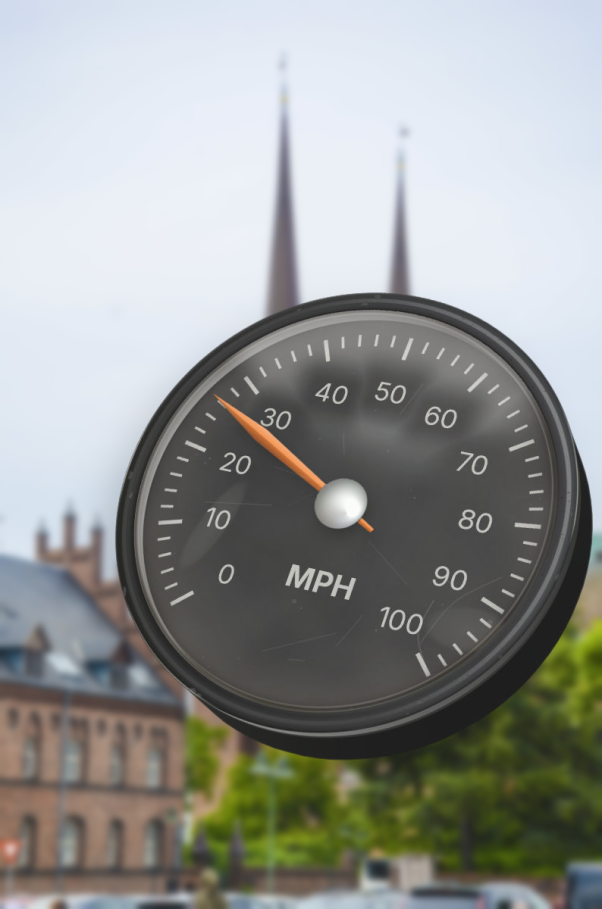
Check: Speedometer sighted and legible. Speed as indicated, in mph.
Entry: 26 mph
